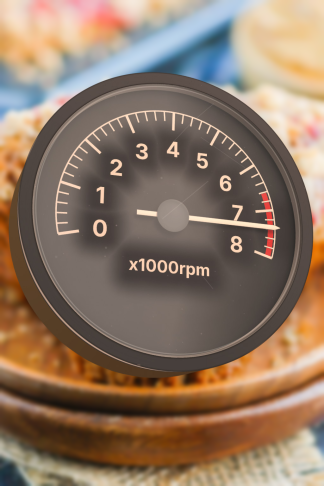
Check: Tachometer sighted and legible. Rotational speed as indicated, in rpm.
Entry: 7400 rpm
